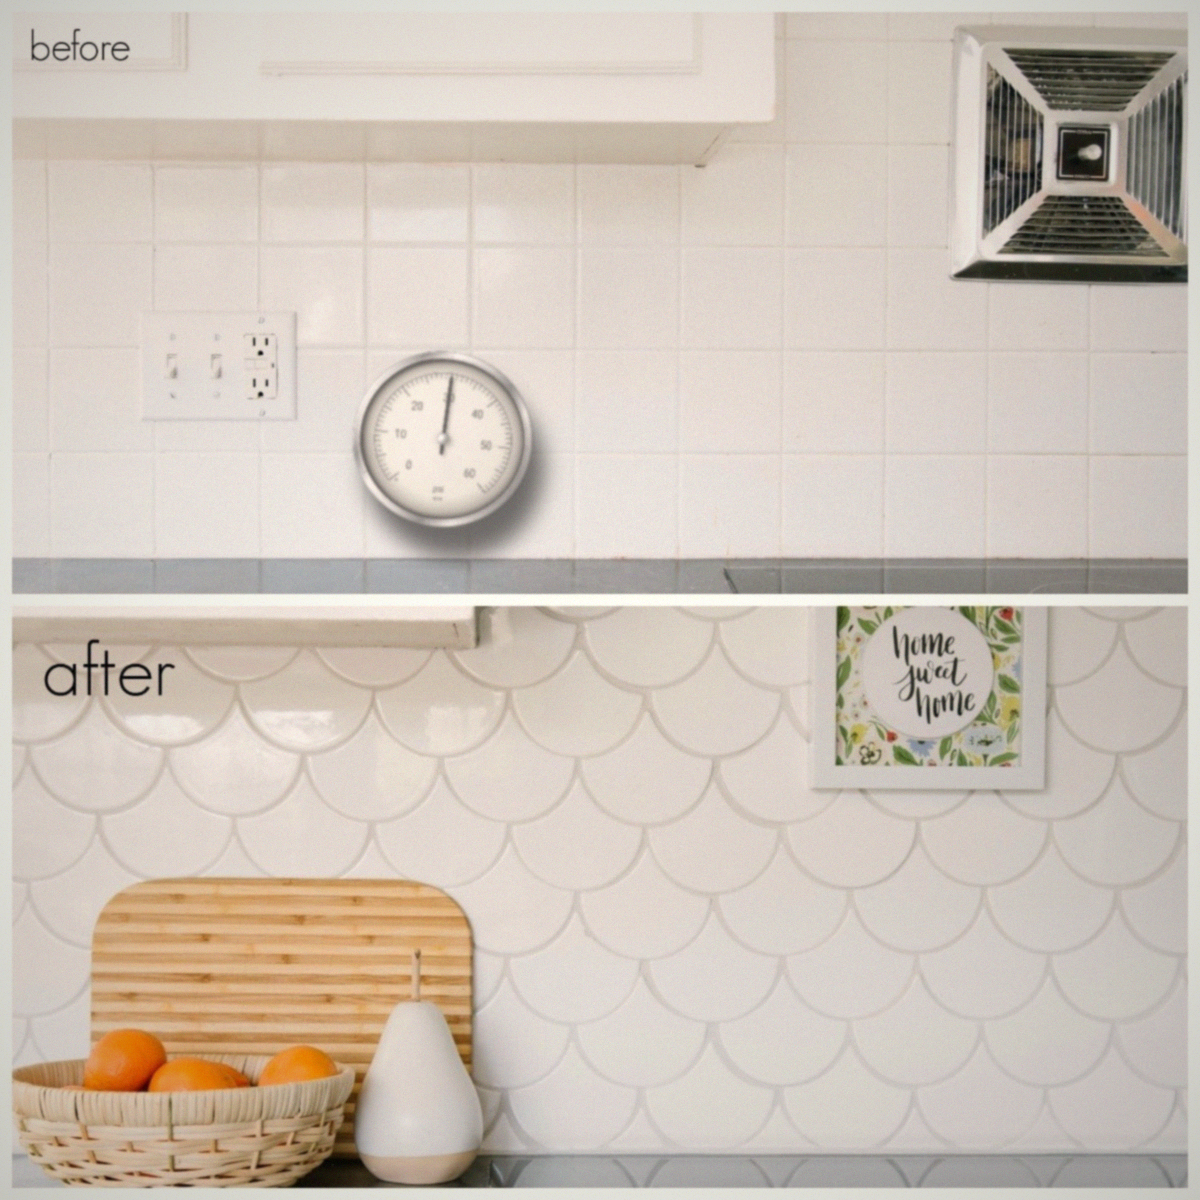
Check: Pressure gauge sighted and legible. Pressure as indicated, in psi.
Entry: 30 psi
